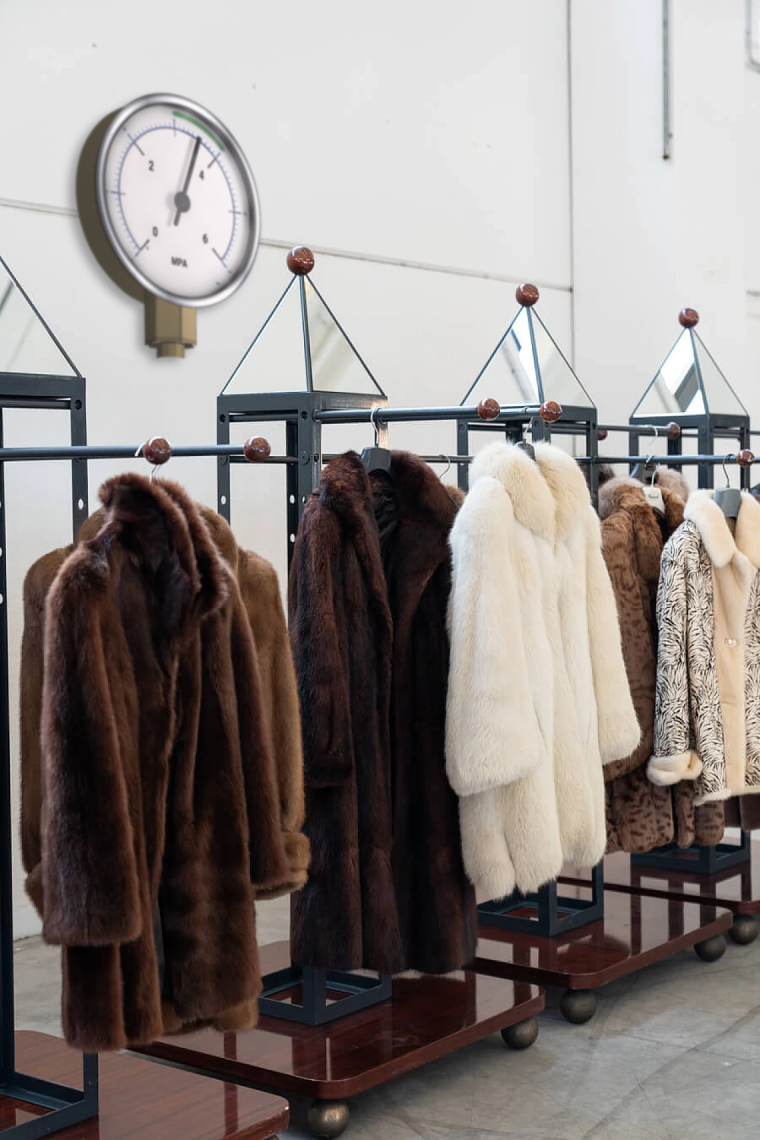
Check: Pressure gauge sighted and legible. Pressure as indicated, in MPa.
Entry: 3.5 MPa
